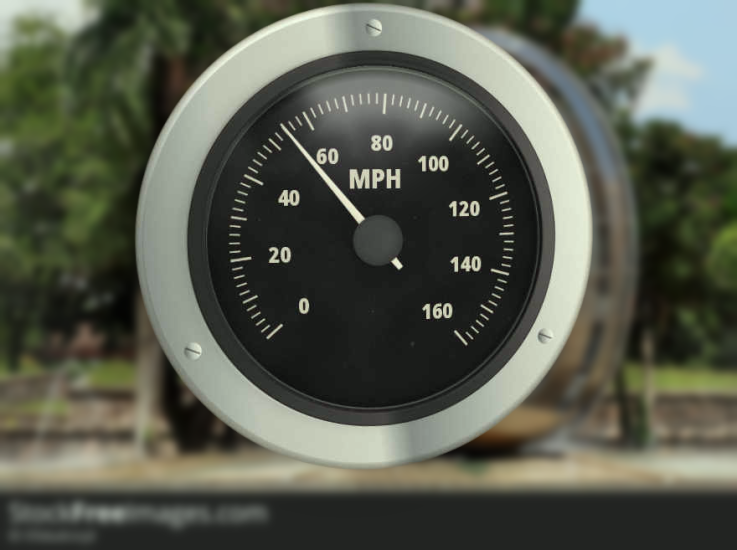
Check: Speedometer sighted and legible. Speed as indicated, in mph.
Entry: 54 mph
